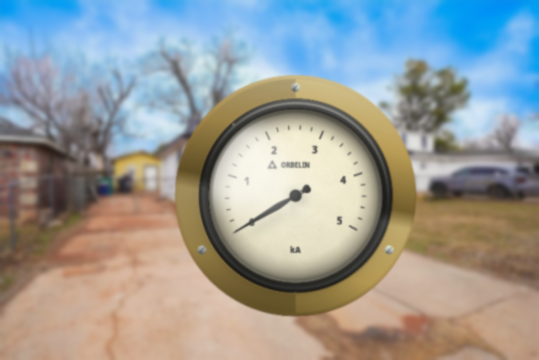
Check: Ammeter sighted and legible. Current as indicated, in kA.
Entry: 0 kA
